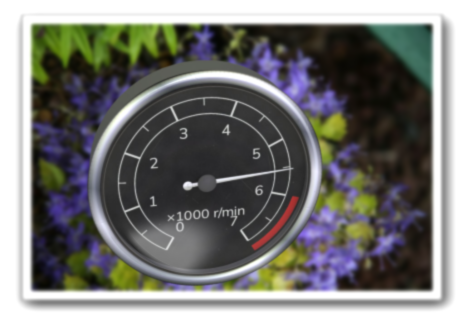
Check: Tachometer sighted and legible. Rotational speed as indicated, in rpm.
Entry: 5500 rpm
